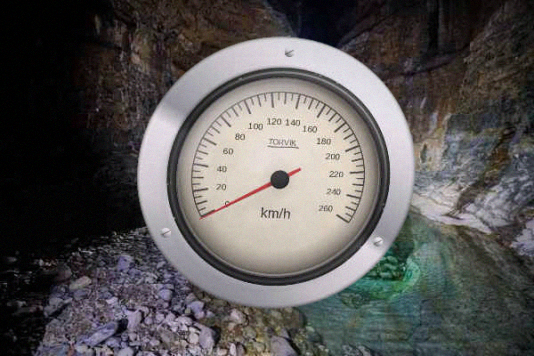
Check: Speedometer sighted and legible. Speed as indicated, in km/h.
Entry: 0 km/h
